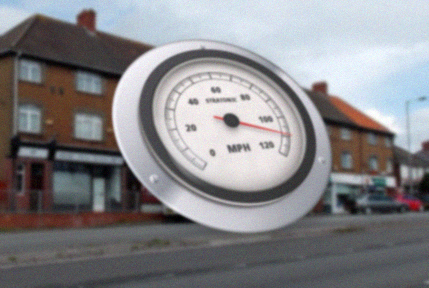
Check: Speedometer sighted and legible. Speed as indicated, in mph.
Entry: 110 mph
